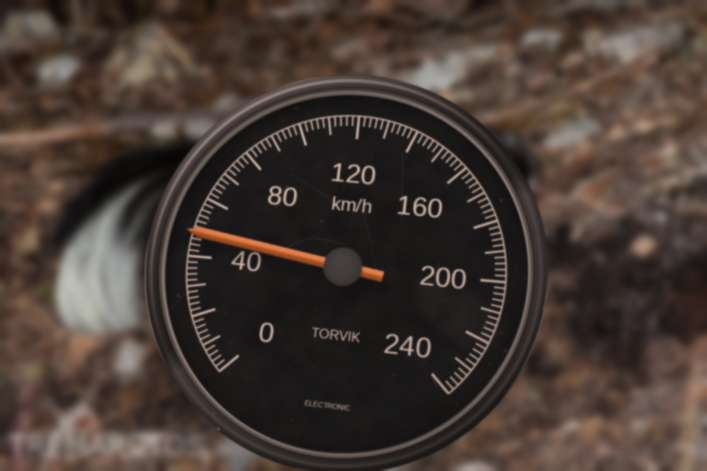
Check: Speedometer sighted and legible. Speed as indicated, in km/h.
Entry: 48 km/h
